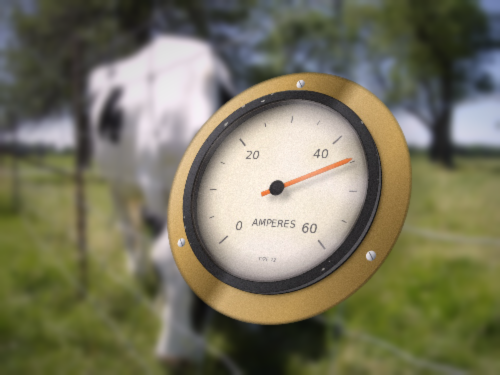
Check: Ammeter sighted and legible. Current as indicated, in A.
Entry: 45 A
